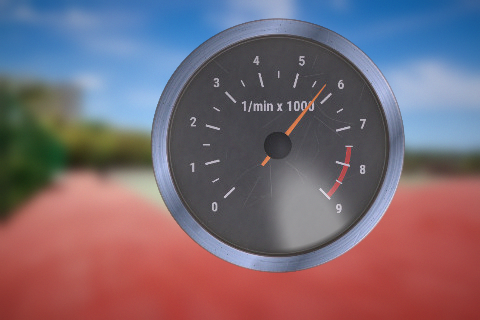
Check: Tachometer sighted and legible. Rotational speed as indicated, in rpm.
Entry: 5750 rpm
